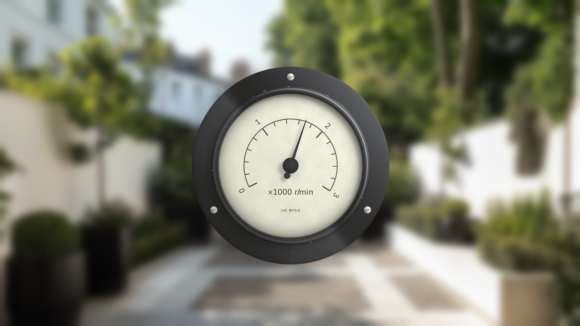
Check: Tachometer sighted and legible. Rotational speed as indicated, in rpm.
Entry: 1700 rpm
